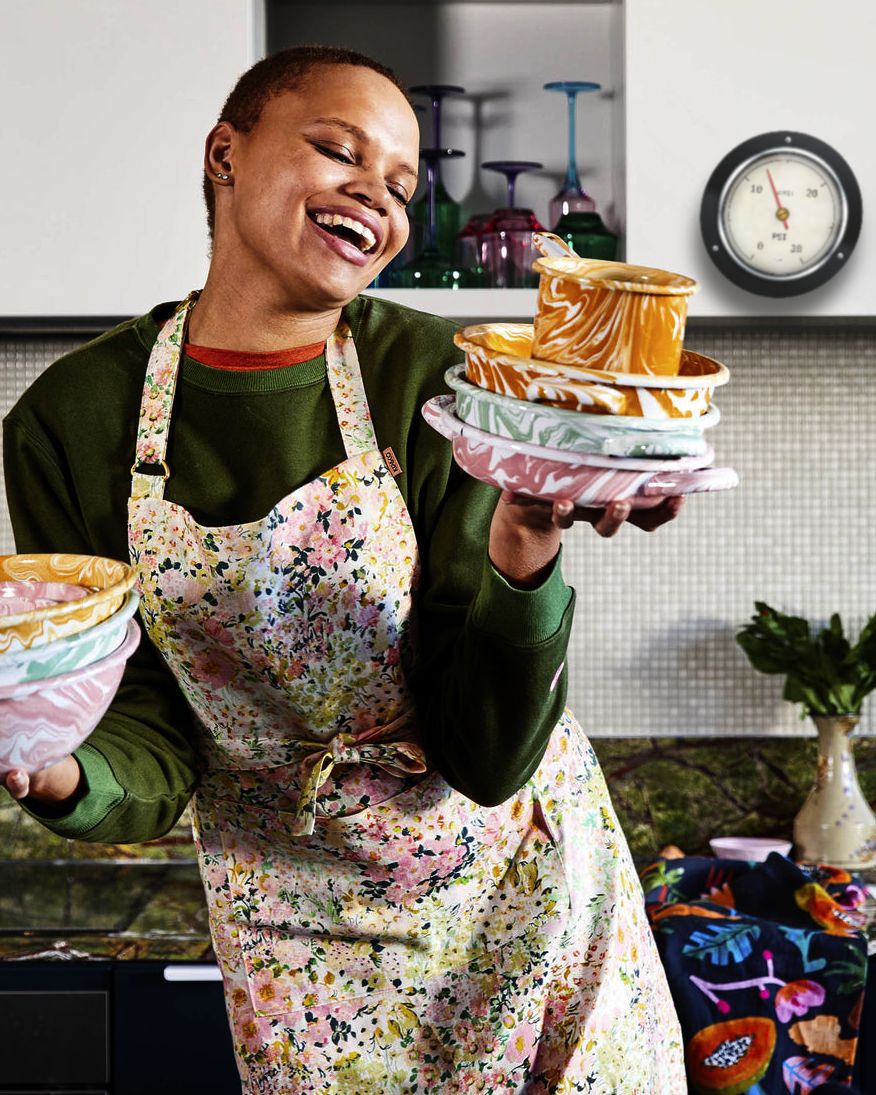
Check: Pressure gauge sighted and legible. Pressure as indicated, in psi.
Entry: 12.5 psi
